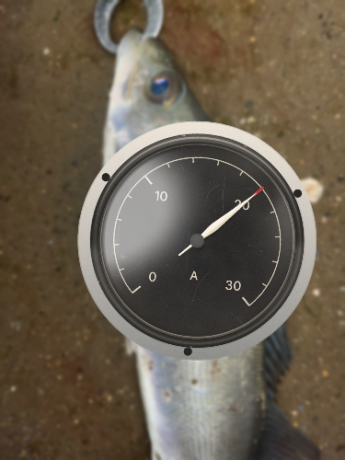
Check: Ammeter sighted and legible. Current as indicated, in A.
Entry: 20 A
